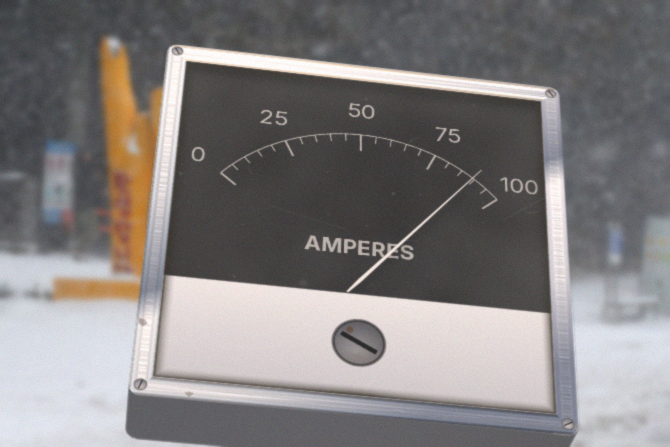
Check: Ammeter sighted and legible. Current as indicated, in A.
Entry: 90 A
